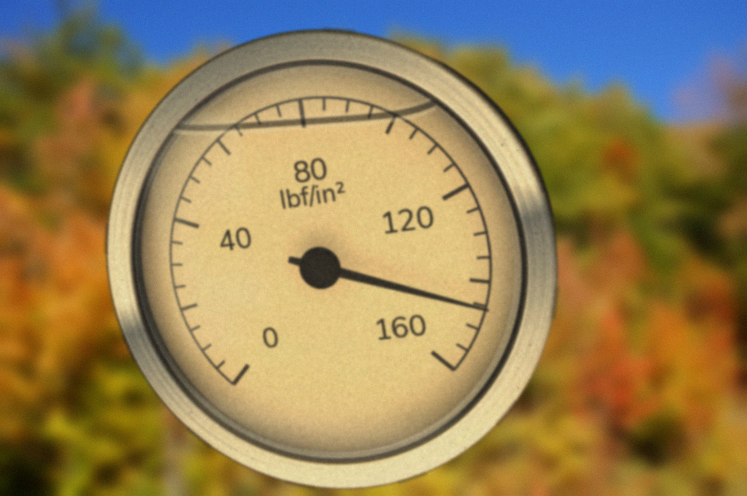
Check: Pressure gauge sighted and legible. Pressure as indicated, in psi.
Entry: 145 psi
